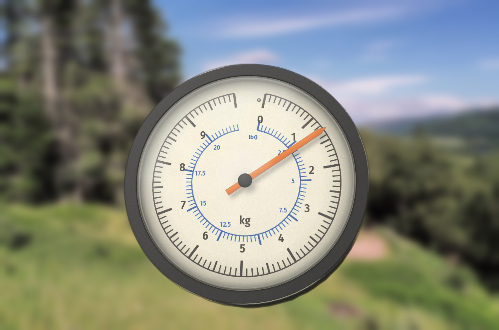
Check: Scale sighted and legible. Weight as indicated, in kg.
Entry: 1.3 kg
